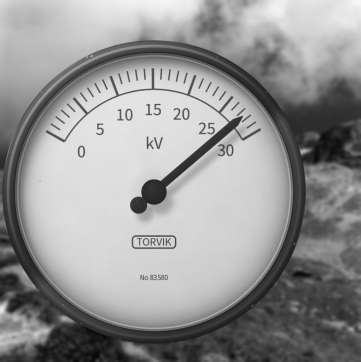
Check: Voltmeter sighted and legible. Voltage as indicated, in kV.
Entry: 27.5 kV
